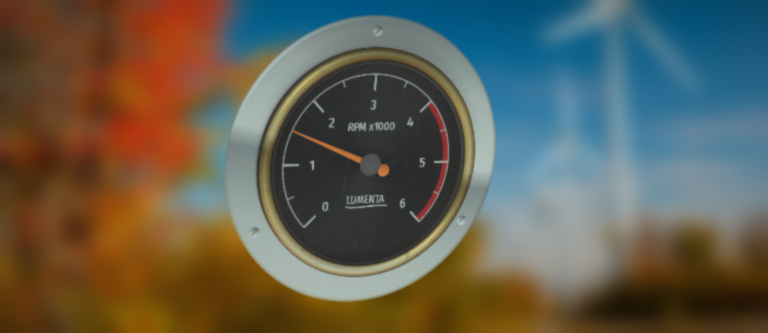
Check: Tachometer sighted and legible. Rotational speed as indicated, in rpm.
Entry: 1500 rpm
